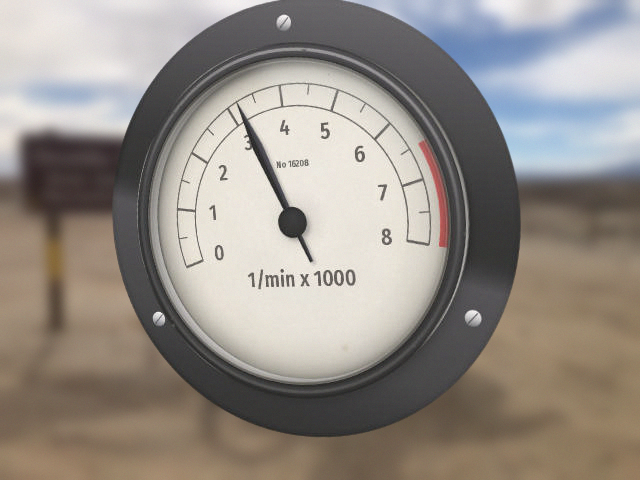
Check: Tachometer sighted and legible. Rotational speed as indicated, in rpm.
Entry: 3250 rpm
